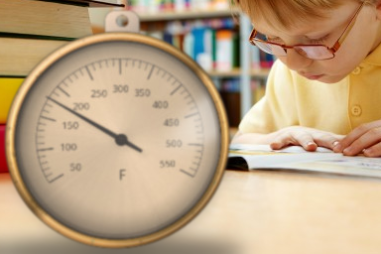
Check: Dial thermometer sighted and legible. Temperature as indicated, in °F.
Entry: 180 °F
